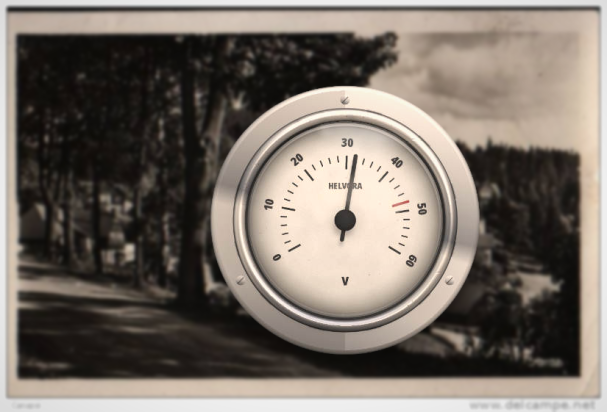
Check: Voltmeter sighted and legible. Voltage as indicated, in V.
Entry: 32 V
